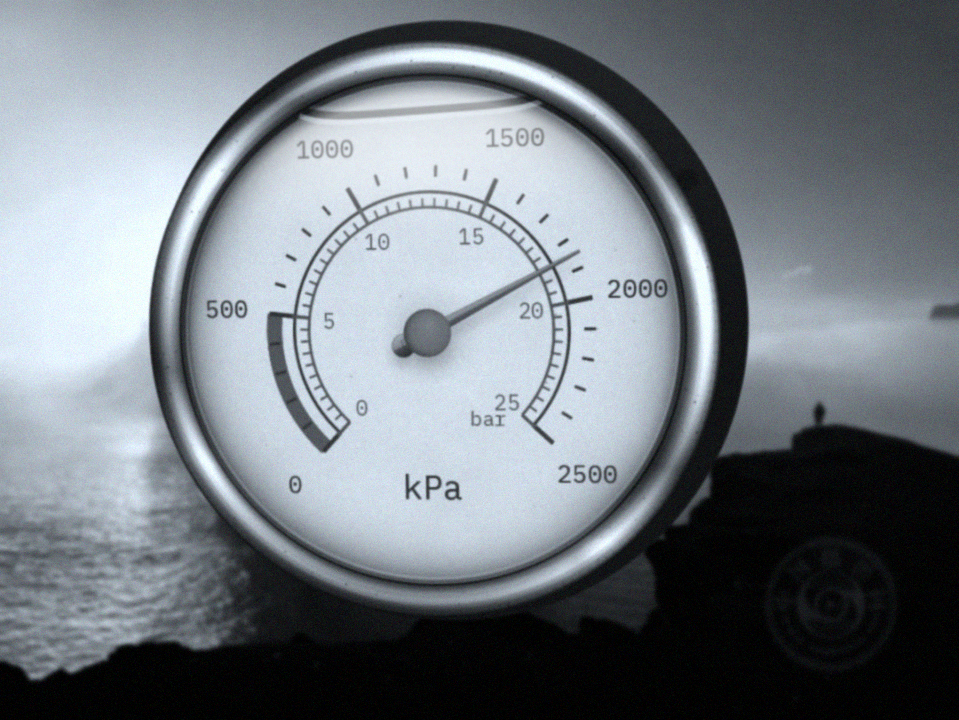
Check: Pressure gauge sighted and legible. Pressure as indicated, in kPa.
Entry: 1850 kPa
